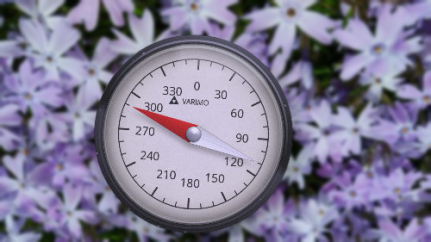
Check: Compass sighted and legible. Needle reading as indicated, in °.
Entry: 290 °
